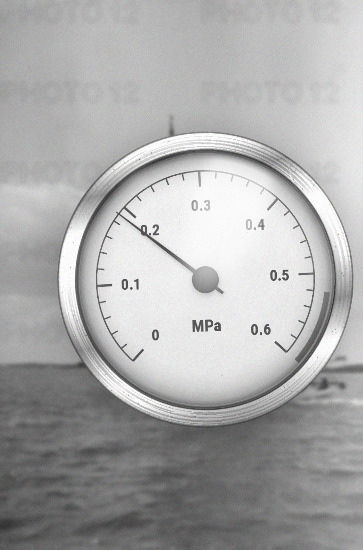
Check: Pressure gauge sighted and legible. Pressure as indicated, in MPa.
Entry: 0.19 MPa
